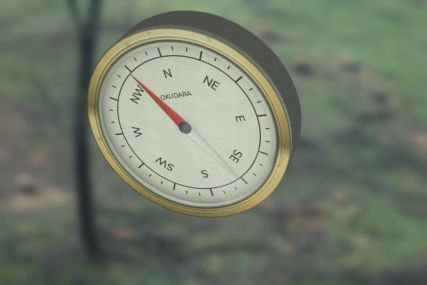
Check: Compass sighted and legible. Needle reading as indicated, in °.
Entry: 330 °
